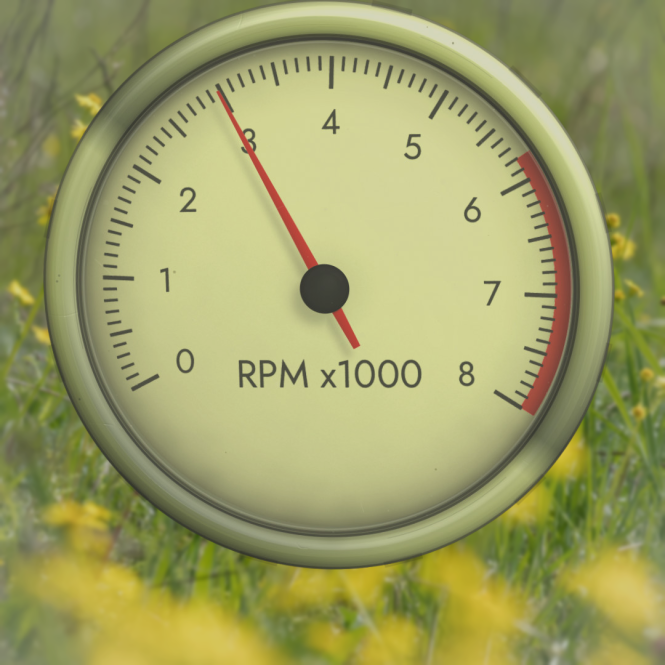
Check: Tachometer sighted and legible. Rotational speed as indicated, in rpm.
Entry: 3000 rpm
